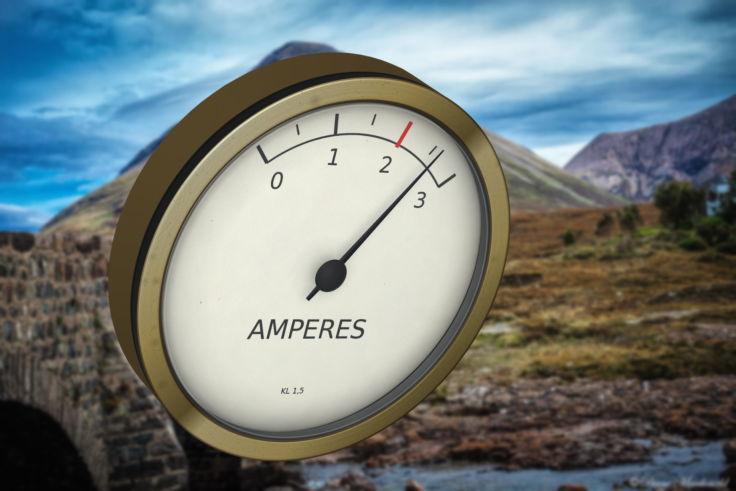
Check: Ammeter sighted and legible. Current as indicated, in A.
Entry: 2.5 A
